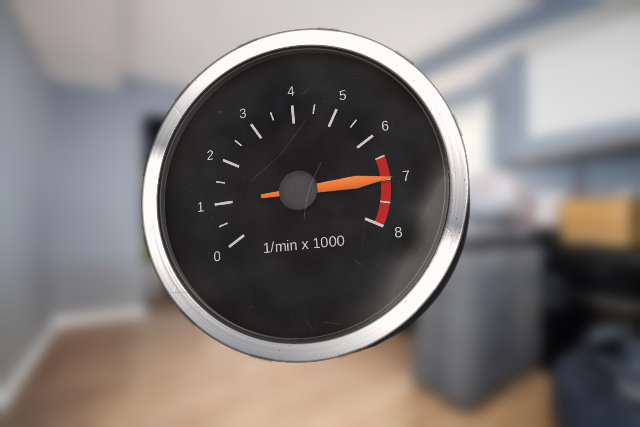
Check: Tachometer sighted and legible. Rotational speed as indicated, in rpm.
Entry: 7000 rpm
